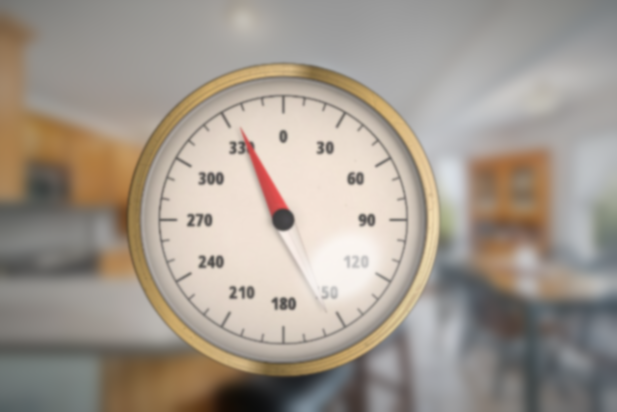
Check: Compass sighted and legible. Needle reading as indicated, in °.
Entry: 335 °
